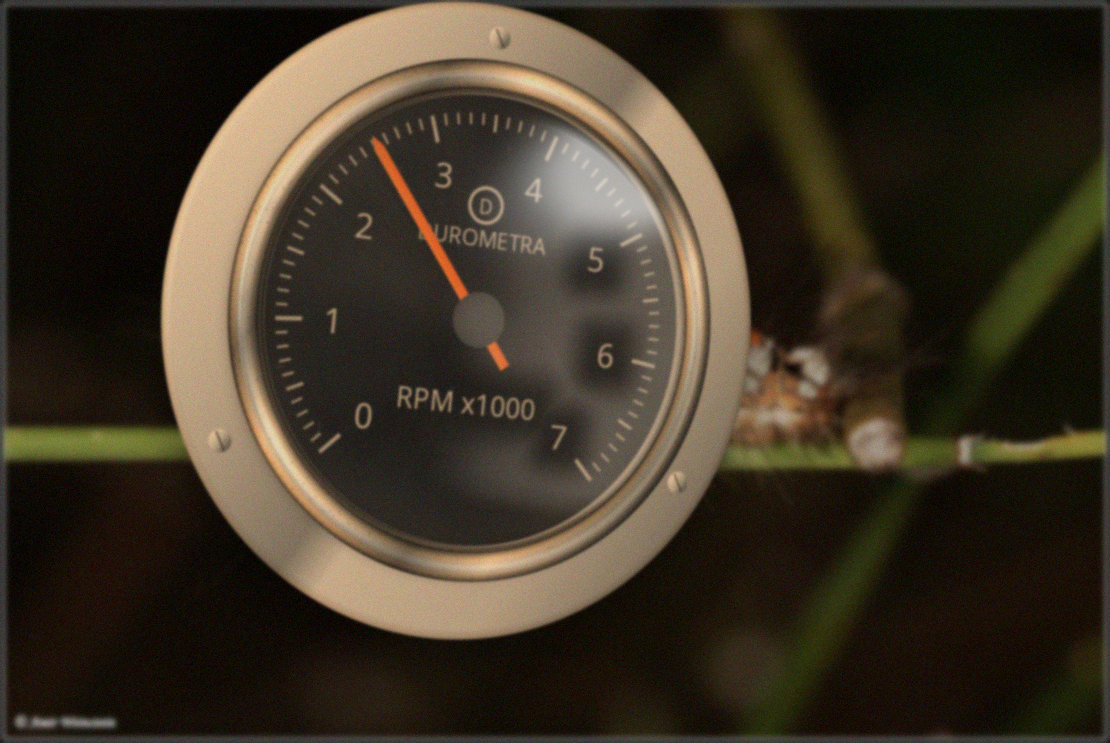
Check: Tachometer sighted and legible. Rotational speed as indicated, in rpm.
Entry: 2500 rpm
